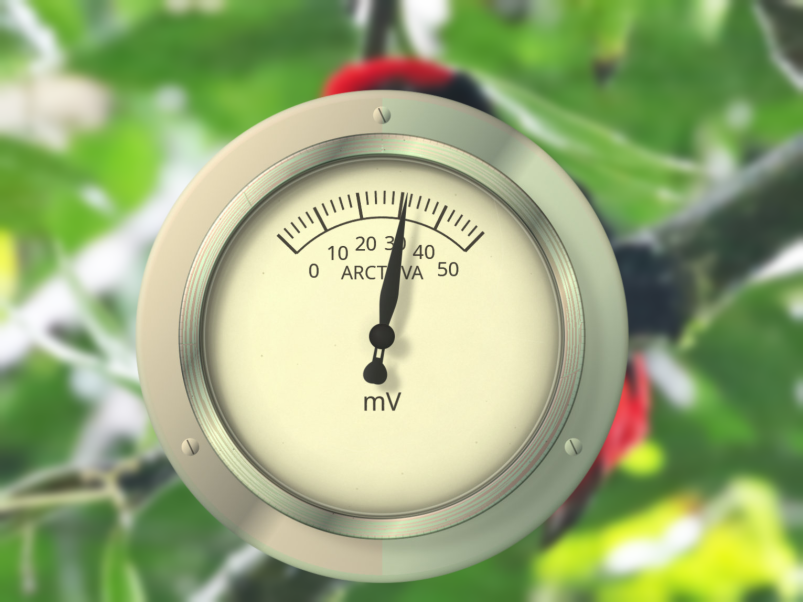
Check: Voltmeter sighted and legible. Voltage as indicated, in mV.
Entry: 31 mV
